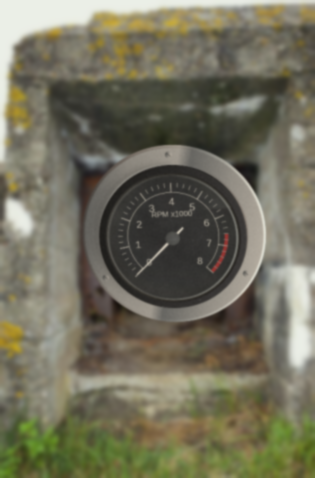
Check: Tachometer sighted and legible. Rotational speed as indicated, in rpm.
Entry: 0 rpm
